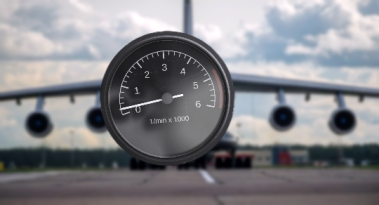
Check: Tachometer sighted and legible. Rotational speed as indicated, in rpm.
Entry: 200 rpm
